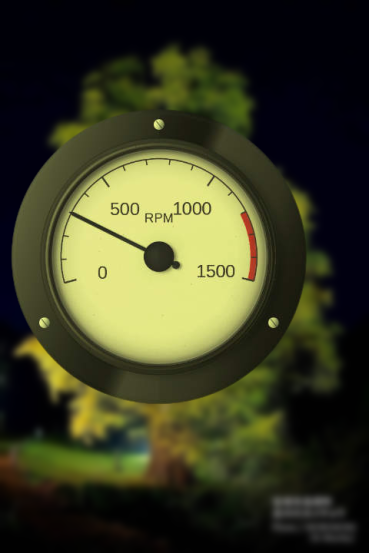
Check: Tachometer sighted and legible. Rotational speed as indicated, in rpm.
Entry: 300 rpm
